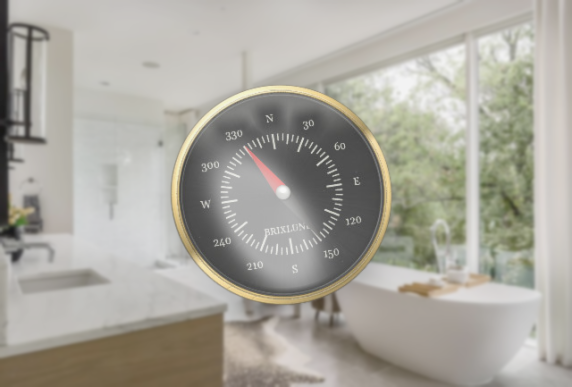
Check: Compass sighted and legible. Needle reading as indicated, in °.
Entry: 330 °
